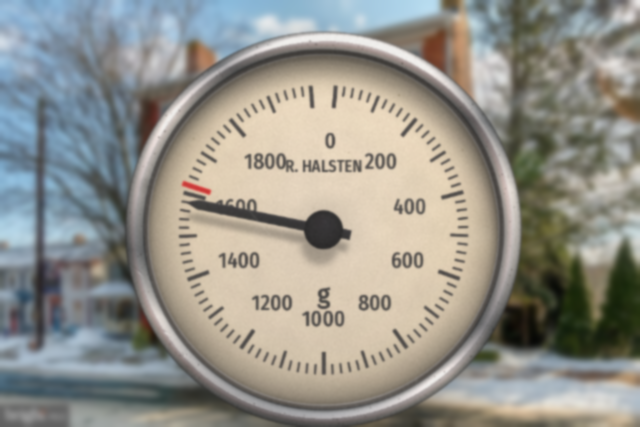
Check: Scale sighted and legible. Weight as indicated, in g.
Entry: 1580 g
